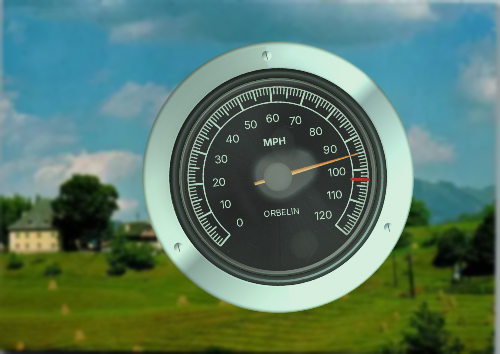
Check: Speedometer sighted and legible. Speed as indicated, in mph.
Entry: 95 mph
